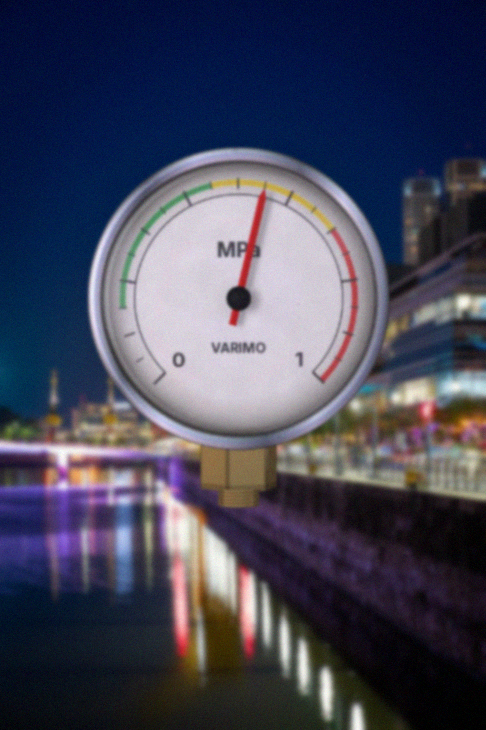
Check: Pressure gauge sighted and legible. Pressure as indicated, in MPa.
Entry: 0.55 MPa
